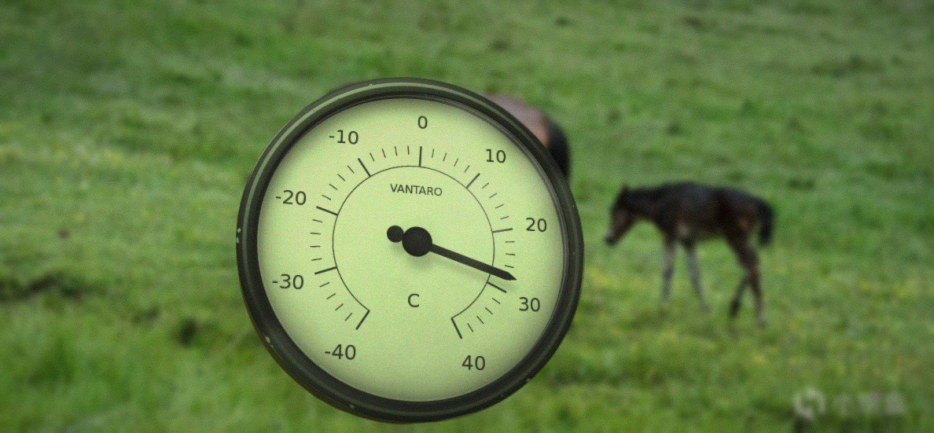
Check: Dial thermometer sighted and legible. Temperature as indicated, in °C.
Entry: 28 °C
